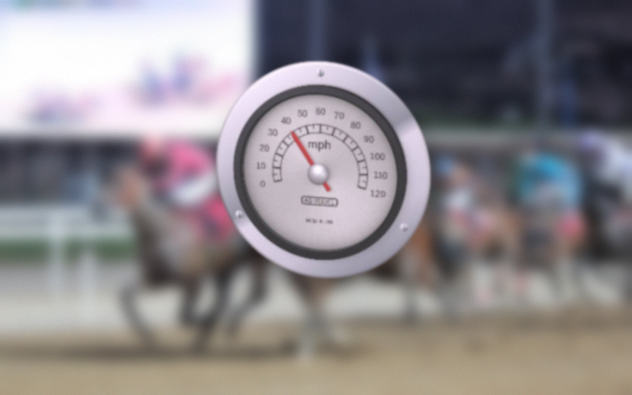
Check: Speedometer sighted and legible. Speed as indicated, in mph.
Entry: 40 mph
